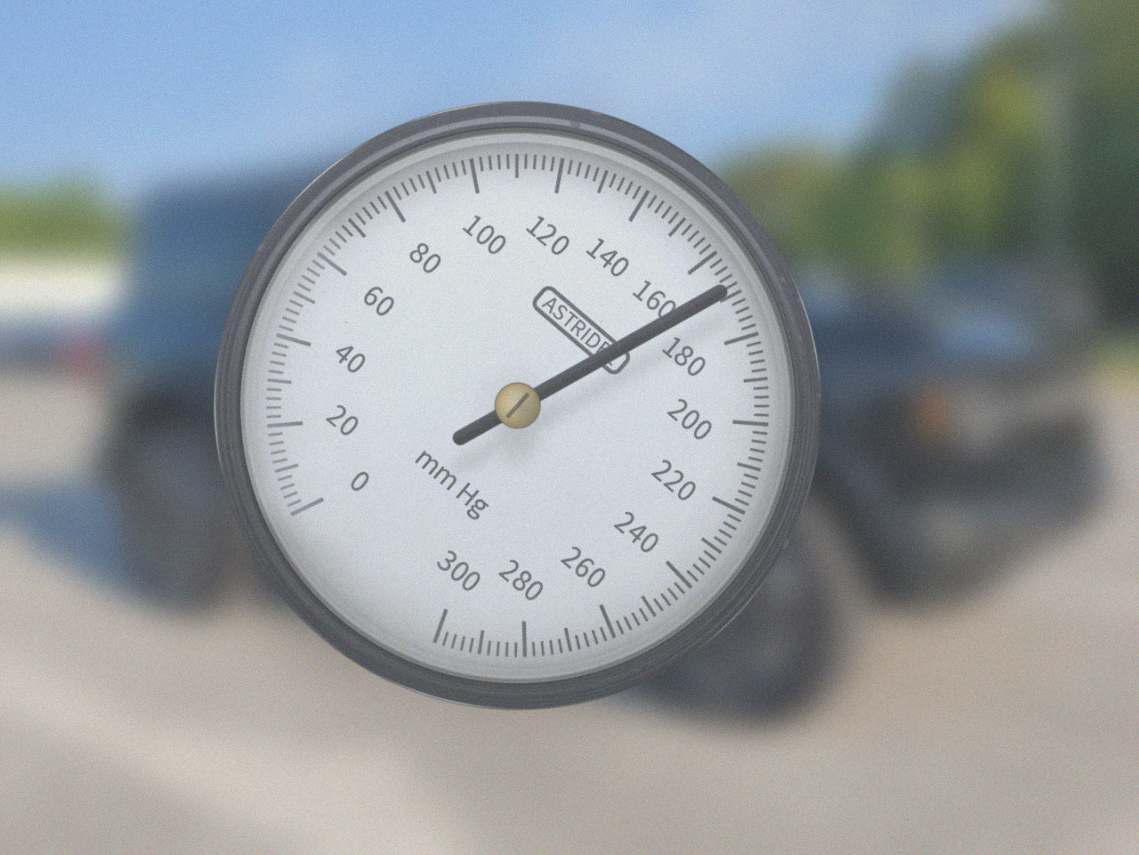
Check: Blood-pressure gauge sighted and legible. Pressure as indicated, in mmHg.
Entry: 168 mmHg
